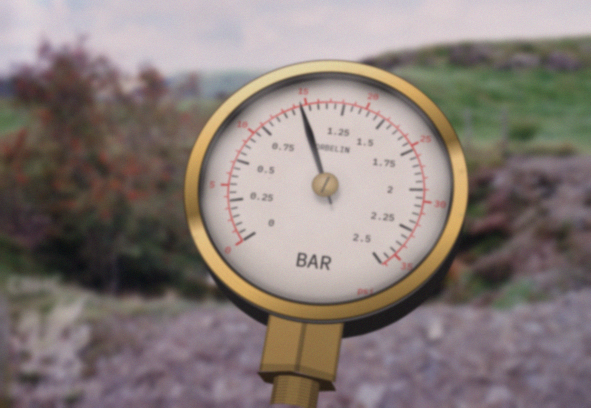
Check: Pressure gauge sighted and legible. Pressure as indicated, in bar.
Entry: 1 bar
